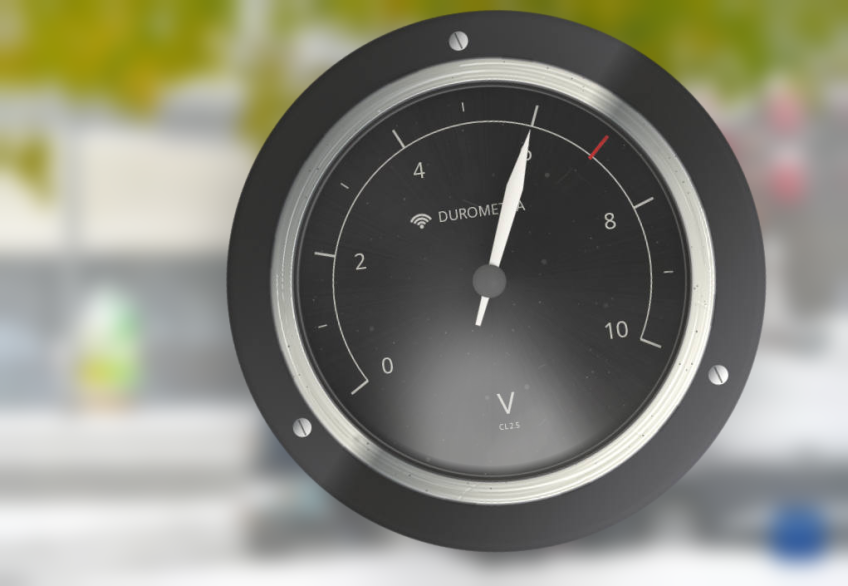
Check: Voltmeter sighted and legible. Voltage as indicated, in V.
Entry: 6 V
